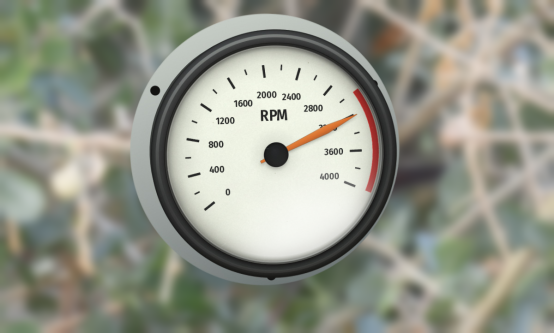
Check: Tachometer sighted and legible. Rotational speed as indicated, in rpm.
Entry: 3200 rpm
